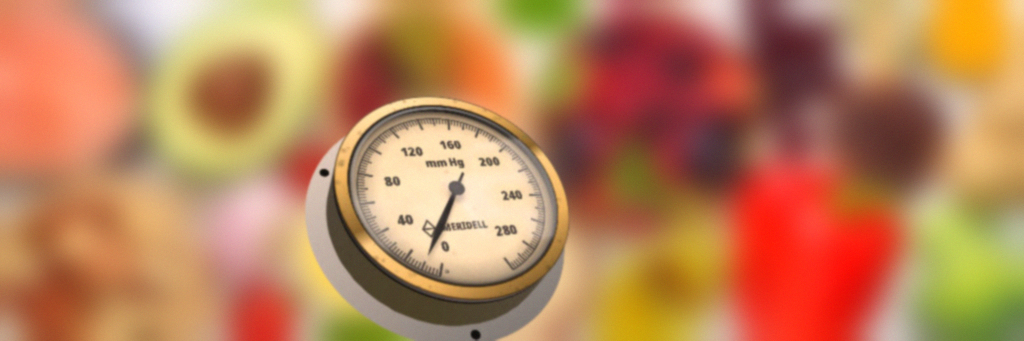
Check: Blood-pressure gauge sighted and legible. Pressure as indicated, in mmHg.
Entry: 10 mmHg
